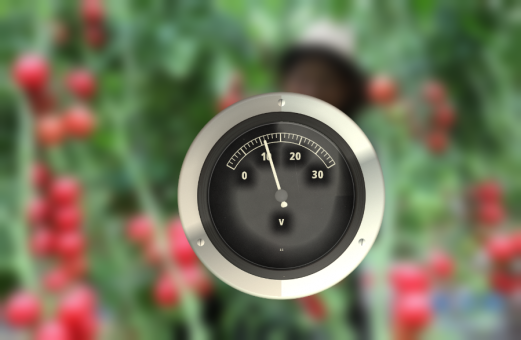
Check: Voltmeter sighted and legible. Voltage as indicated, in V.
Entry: 11 V
